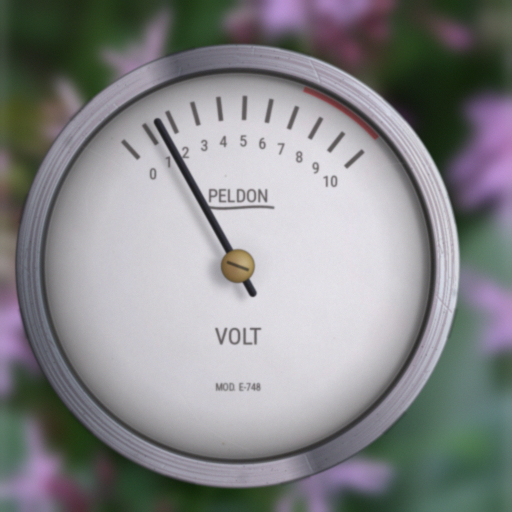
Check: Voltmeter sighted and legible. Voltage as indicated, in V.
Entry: 1.5 V
